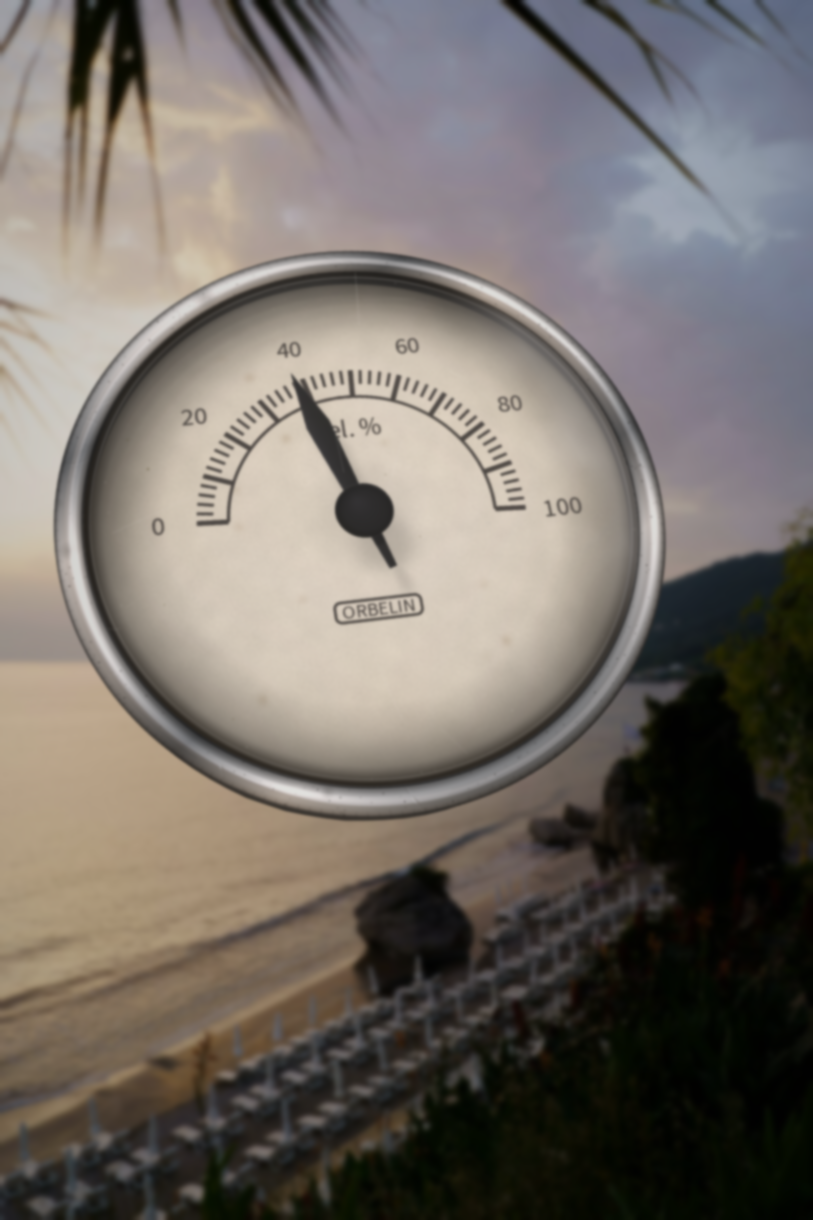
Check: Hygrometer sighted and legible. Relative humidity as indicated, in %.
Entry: 38 %
